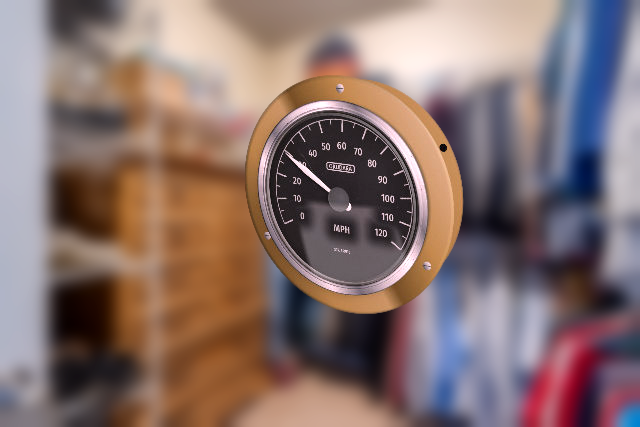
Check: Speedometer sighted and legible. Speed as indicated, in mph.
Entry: 30 mph
